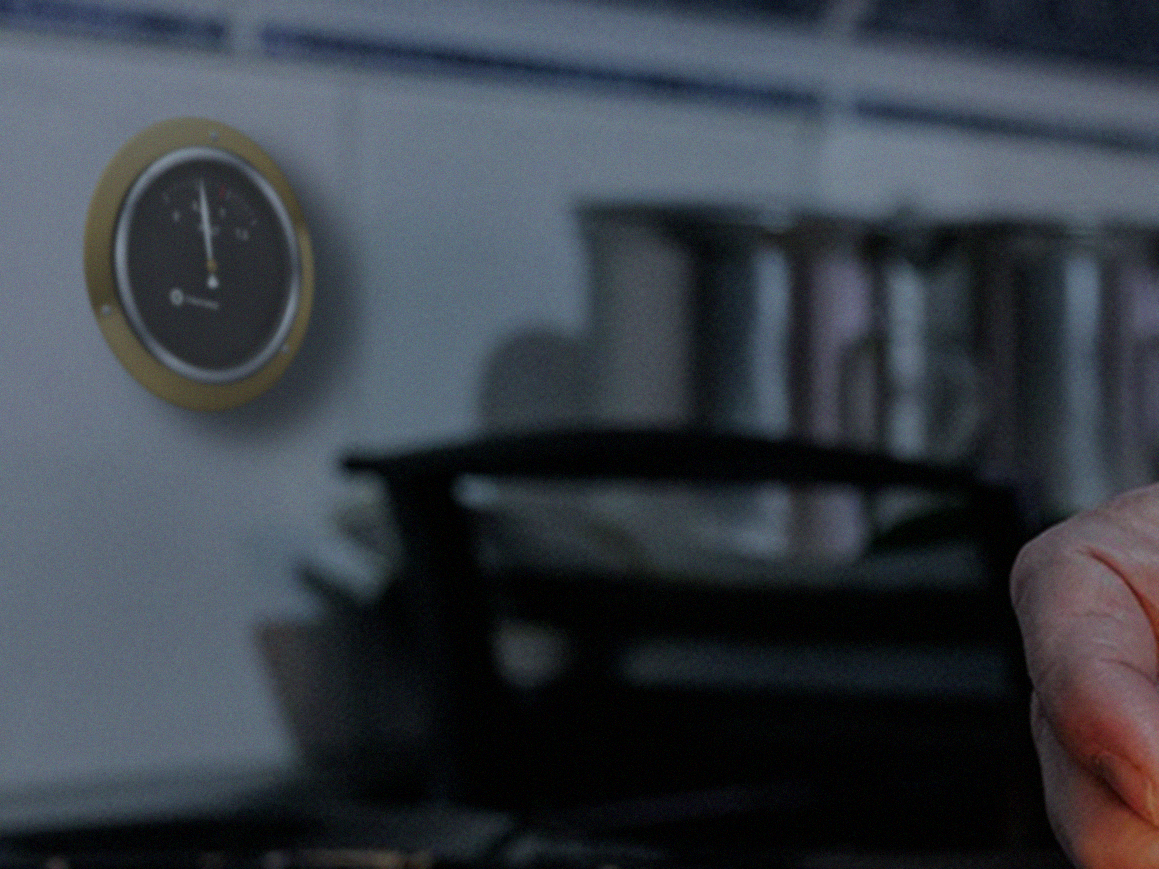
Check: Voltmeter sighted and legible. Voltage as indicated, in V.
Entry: 0.5 V
